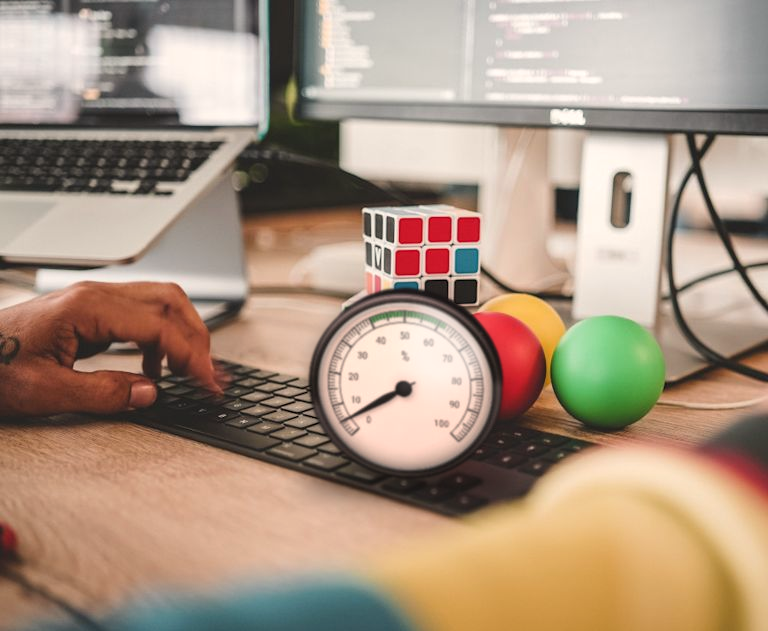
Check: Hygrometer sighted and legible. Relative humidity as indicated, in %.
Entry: 5 %
